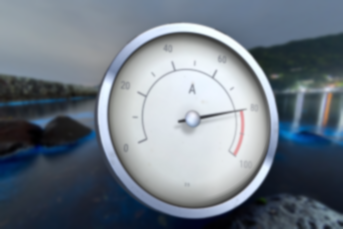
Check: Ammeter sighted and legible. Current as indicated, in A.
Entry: 80 A
